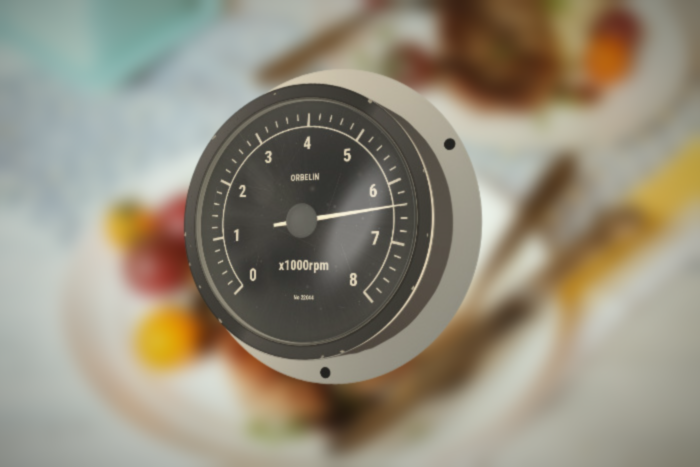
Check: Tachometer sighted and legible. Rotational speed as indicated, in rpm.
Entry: 6400 rpm
